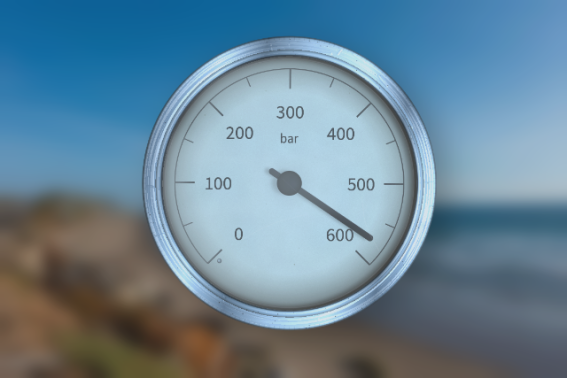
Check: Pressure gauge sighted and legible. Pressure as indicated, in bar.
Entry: 575 bar
